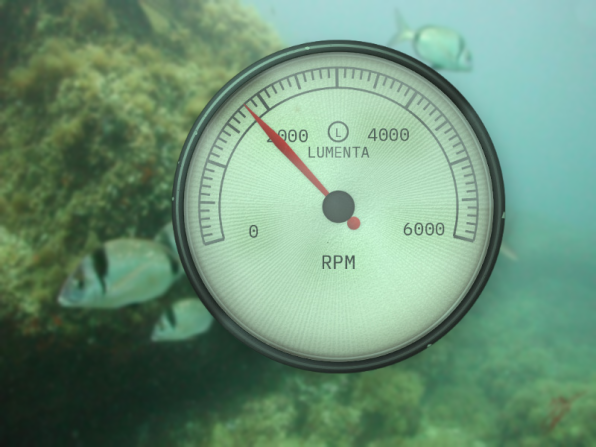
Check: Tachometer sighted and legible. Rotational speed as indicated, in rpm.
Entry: 1800 rpm
